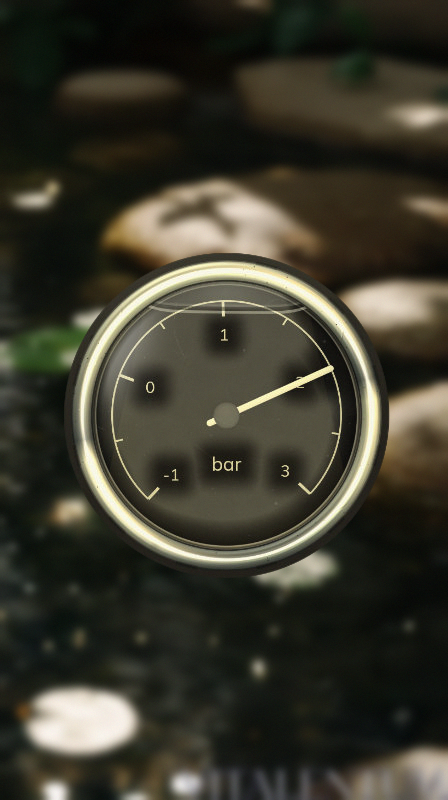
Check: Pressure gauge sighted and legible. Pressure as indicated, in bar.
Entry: 2 bar
